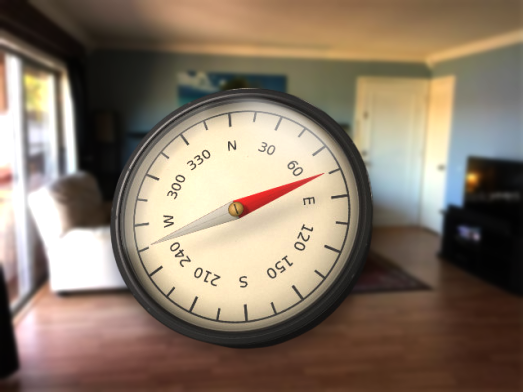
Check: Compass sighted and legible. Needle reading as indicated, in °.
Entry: 75 °
